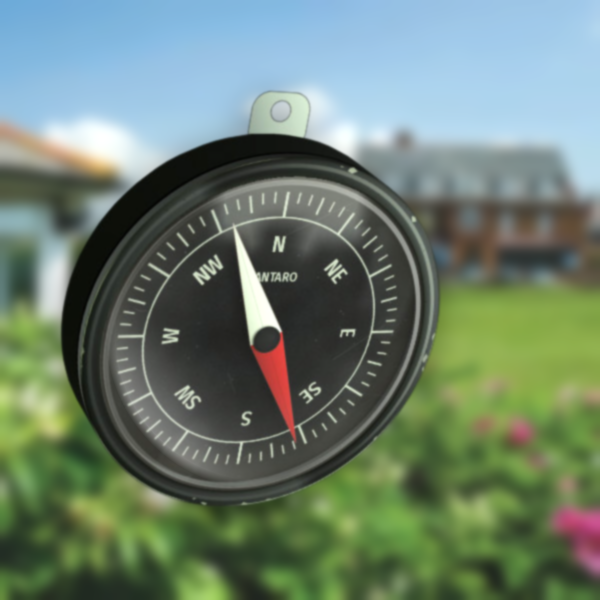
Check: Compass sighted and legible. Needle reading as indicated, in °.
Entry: 155 °
